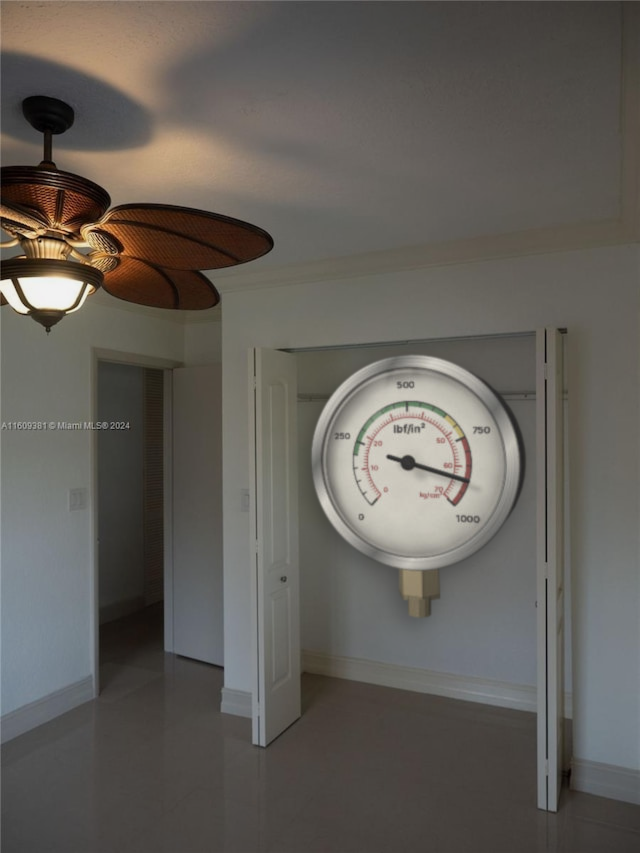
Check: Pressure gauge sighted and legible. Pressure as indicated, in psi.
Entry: 900 psi
